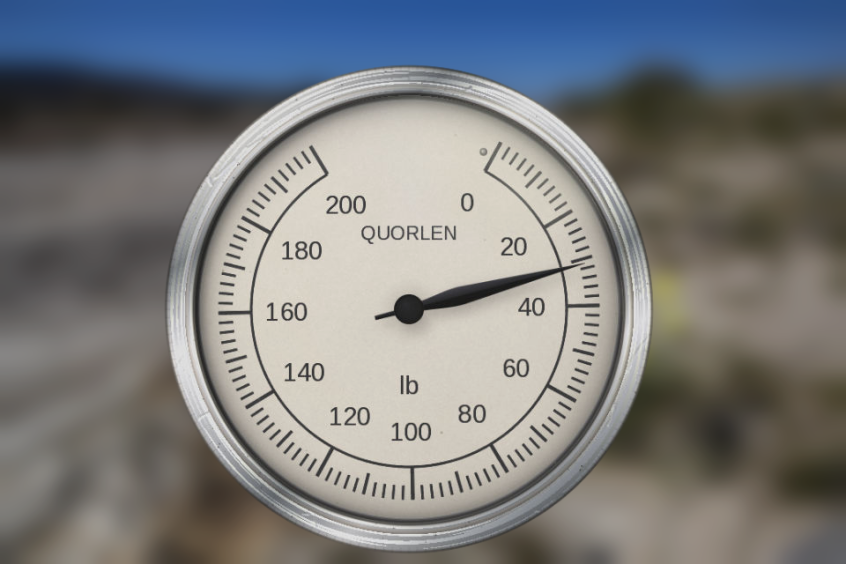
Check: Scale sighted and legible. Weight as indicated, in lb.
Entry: 31 lb
